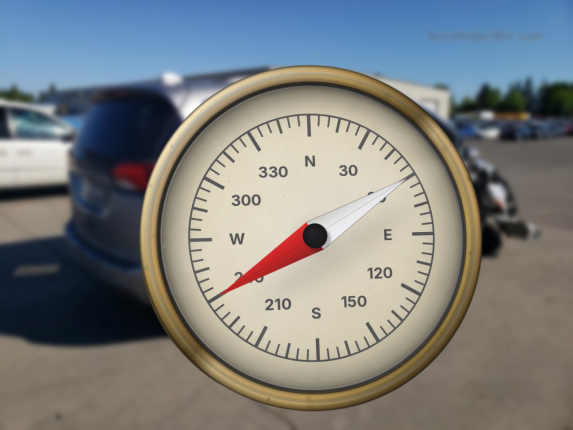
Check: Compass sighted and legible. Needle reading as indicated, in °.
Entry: 240 °
